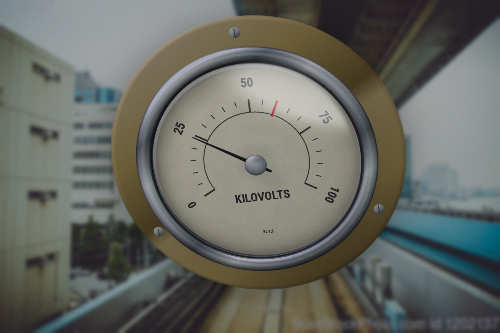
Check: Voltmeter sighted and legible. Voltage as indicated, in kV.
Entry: 25 kV
